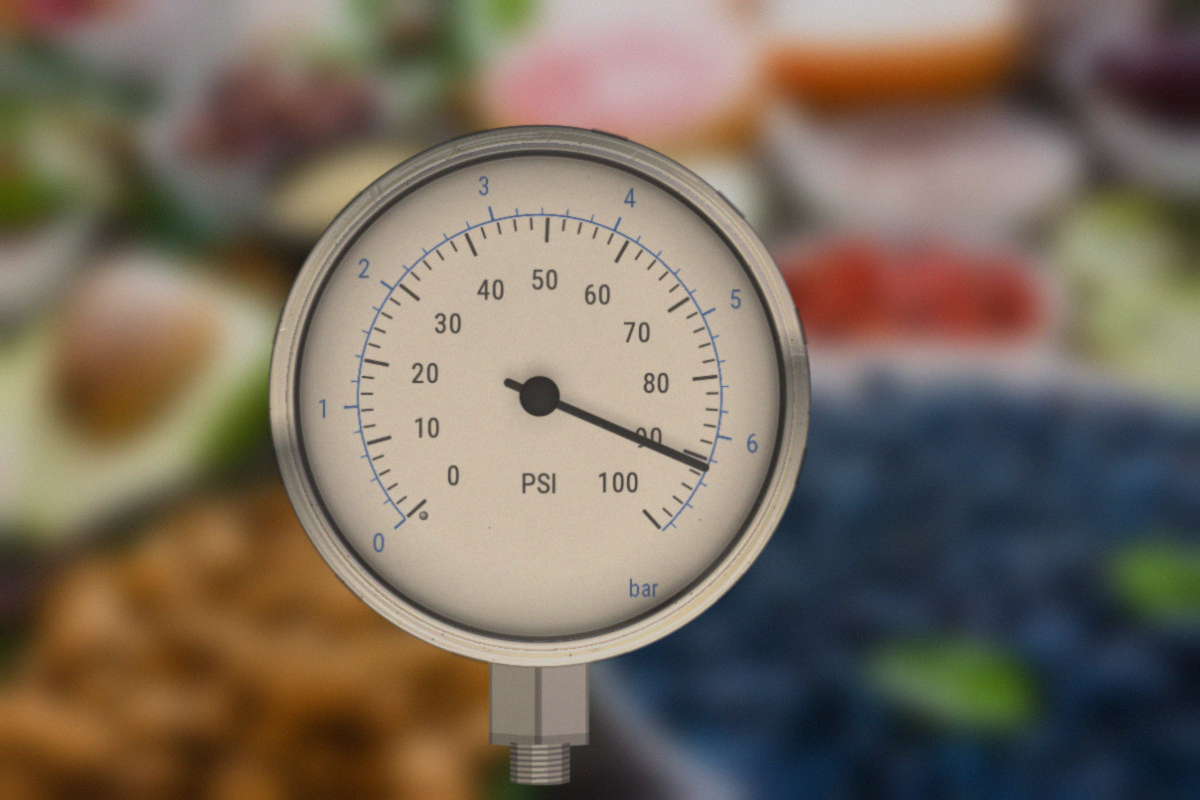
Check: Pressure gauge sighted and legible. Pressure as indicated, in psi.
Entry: 91 psi
